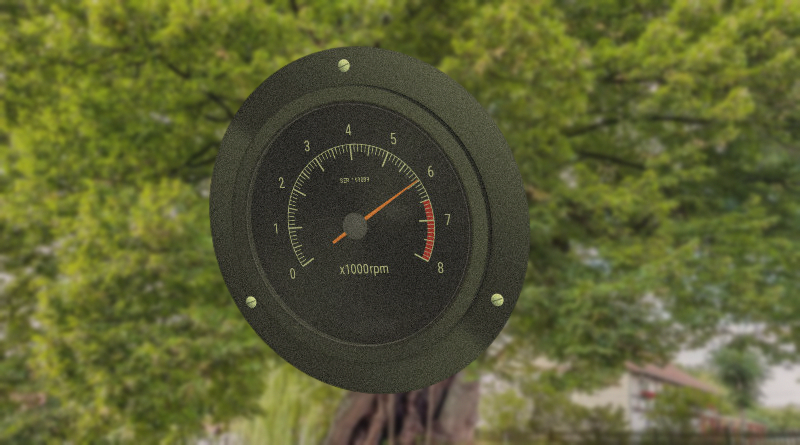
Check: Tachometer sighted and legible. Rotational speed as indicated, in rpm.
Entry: 6000 rpm
